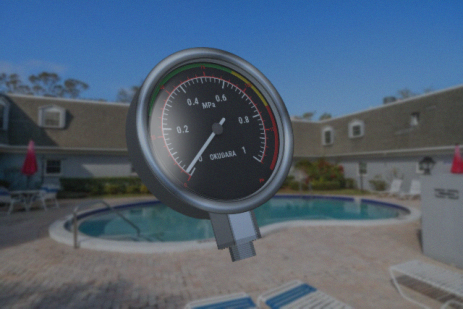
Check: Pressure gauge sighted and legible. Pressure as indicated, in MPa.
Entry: 0.02 MPa
